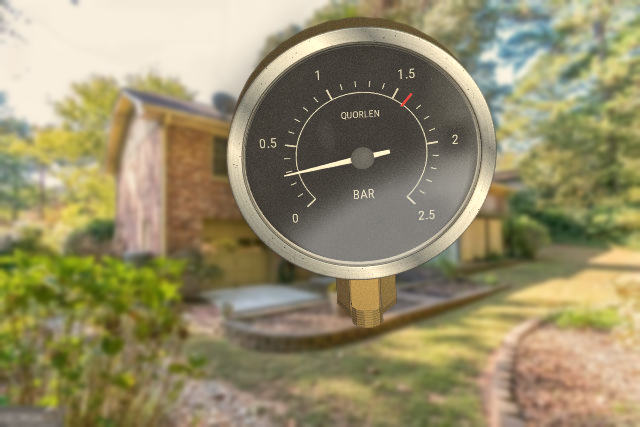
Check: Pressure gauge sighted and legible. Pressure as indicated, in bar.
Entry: 0.3 bar
